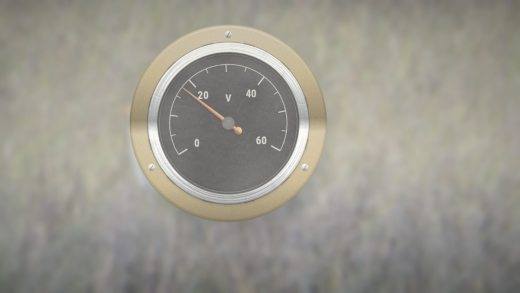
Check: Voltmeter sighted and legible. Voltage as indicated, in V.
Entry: 17.5 V
